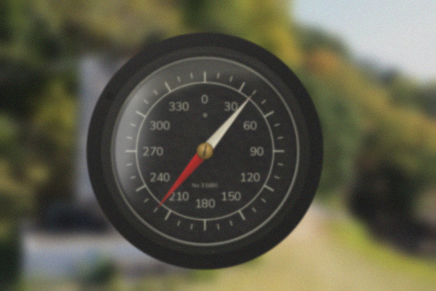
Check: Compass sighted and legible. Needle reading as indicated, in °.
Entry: 220 °
